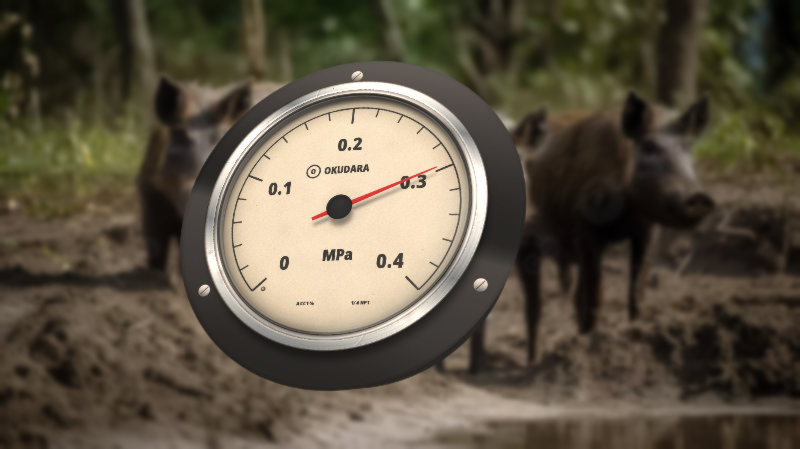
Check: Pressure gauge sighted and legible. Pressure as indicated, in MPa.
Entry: 0.3 MPa
